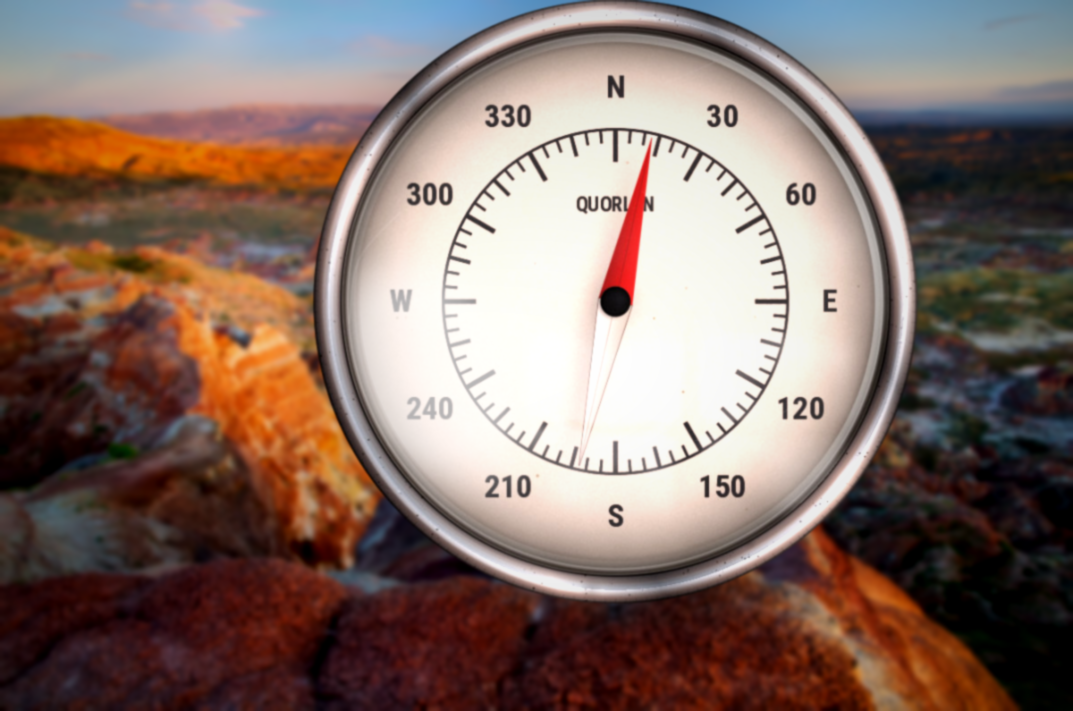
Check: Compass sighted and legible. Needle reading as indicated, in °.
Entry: 12.5 °
